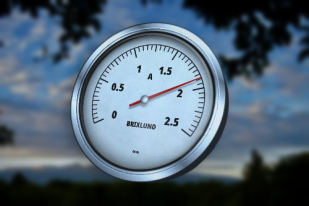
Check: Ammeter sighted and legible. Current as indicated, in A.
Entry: 1.9 A
